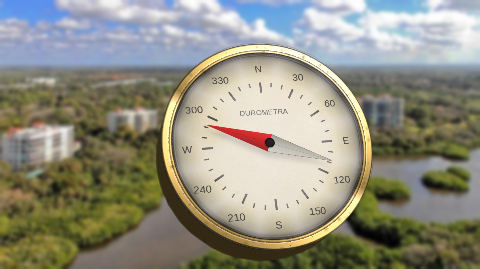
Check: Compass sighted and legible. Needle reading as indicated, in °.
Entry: 290 °
